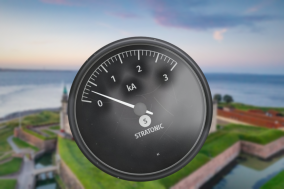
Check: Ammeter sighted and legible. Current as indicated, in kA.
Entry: 0.3 kA
